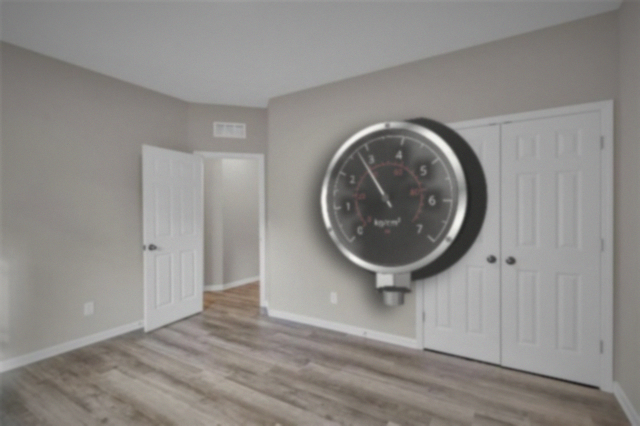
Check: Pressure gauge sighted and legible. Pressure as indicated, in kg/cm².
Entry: 2.75 kg/cm²
